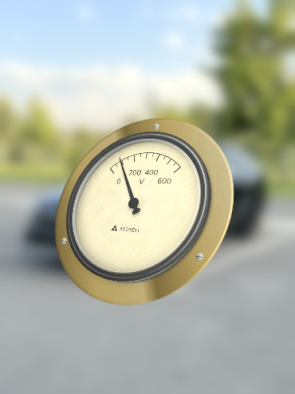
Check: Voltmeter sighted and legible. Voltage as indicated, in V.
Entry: 100 V
